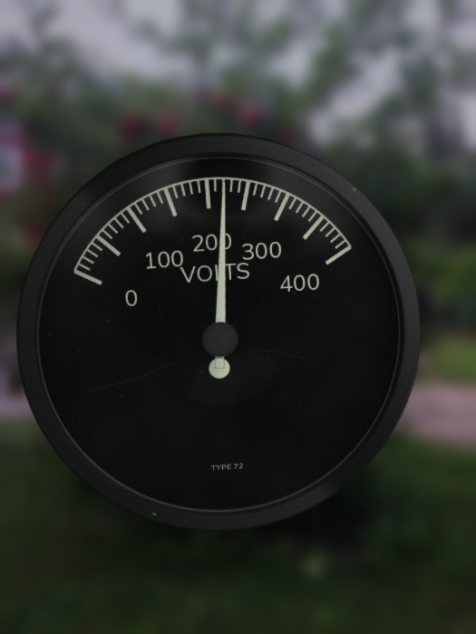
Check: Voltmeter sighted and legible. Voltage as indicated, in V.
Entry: 220 V
